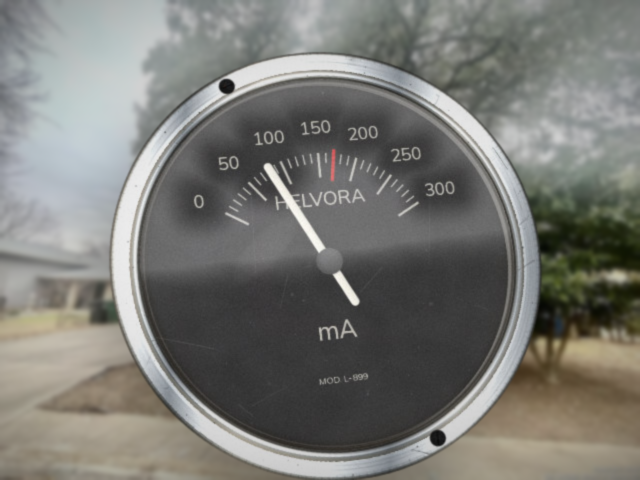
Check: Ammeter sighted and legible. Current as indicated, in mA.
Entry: 80 mA
